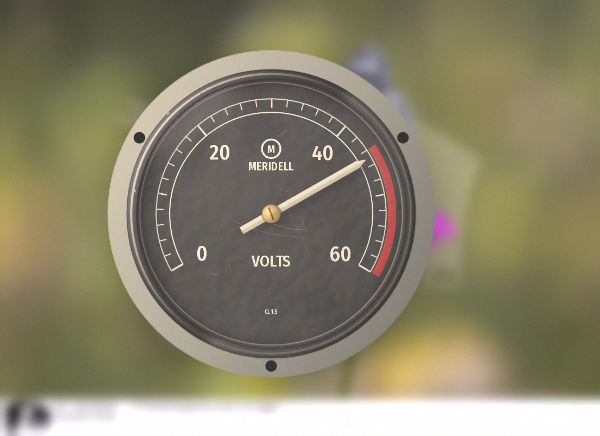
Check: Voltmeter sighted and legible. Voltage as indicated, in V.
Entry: 45 V
